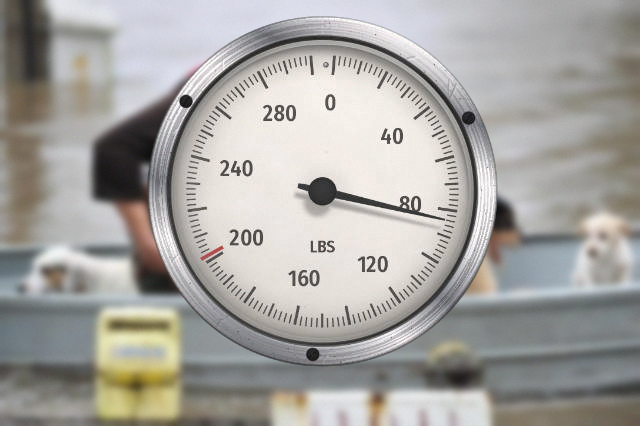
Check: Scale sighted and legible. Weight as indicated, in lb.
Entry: 84 lb
